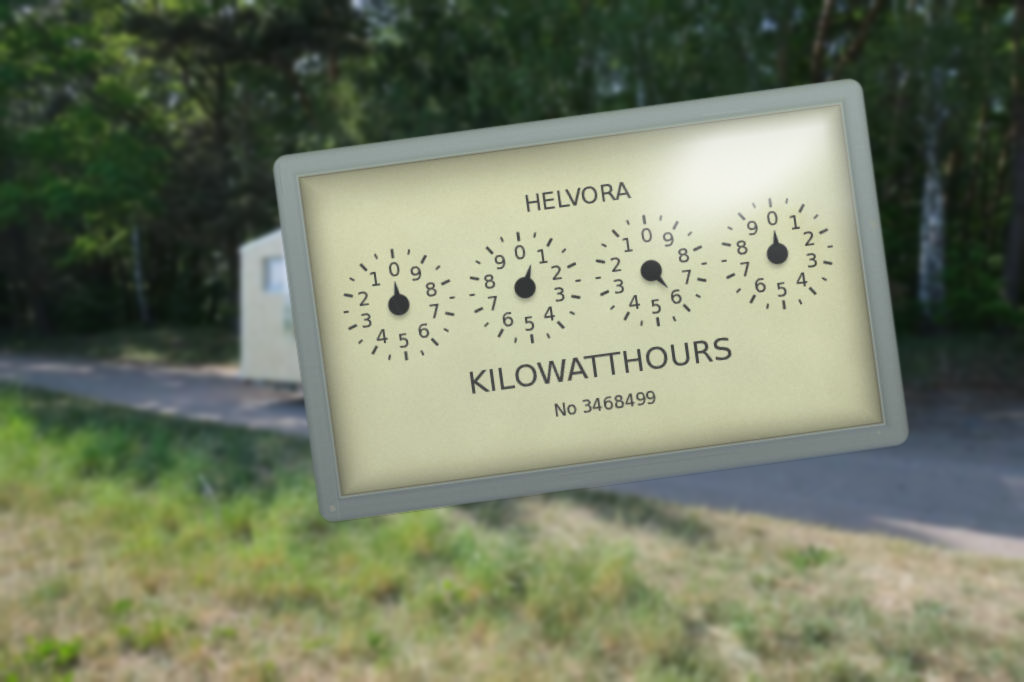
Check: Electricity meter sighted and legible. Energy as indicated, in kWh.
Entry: 60 kWh
